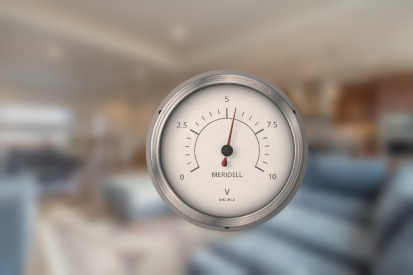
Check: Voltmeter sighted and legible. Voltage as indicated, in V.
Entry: 5.5 V
